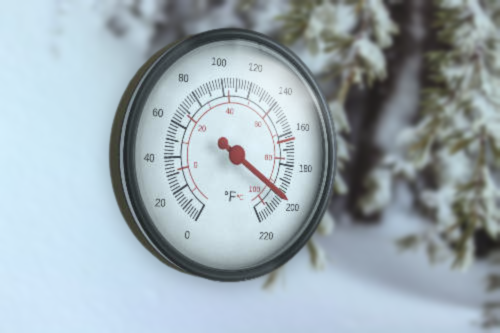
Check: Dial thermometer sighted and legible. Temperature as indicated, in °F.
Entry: 200 °F
